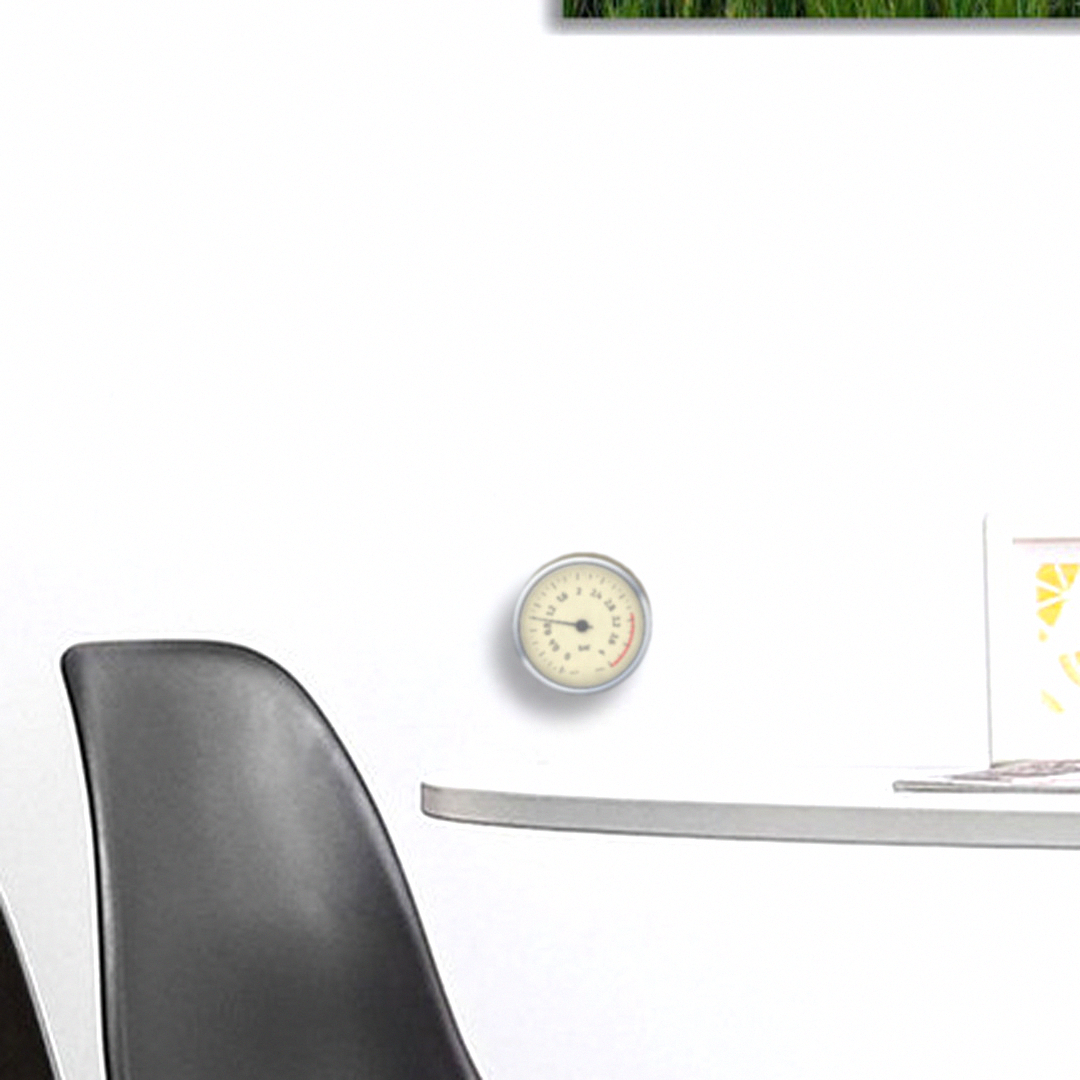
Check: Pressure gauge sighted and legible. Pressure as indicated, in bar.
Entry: 1 bar
